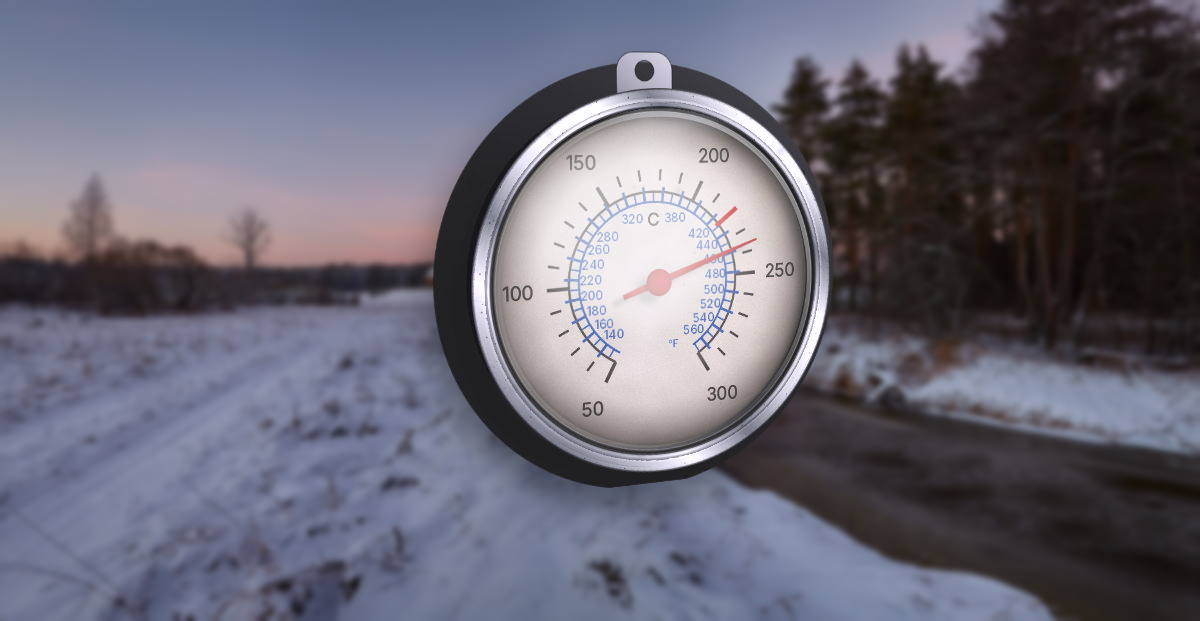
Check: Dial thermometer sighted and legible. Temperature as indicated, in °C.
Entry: 235 °C
